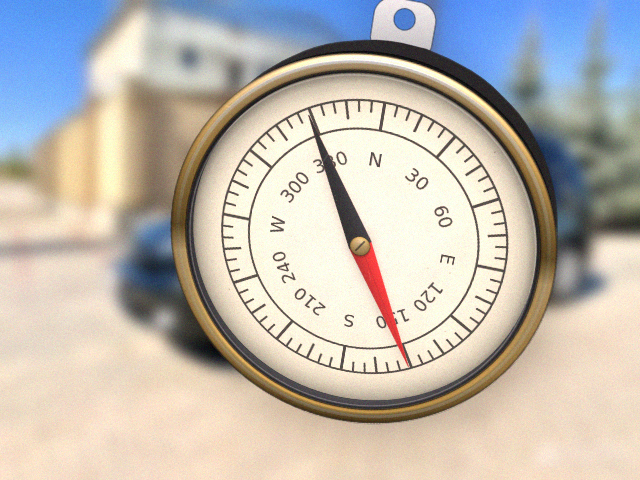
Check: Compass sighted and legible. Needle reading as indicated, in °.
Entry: 150 °
